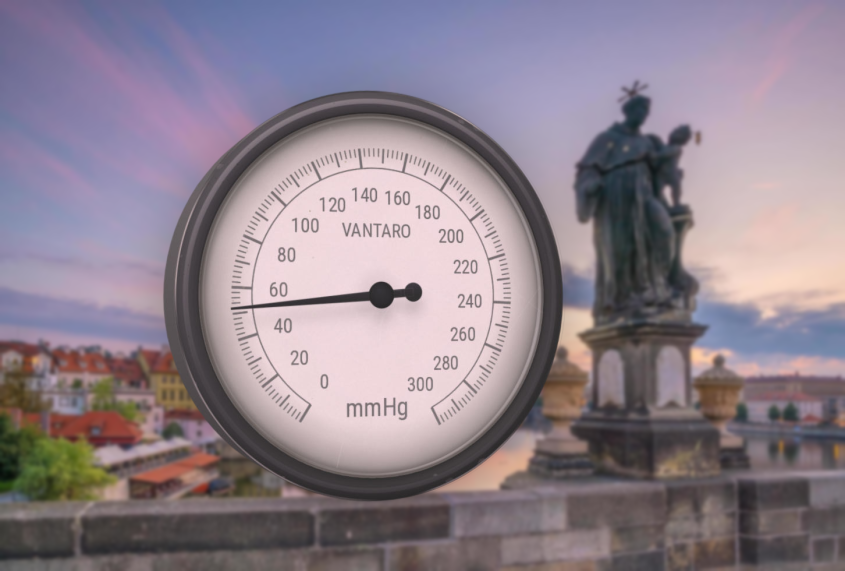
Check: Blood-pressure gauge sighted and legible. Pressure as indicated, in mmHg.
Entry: 52 mmHg
